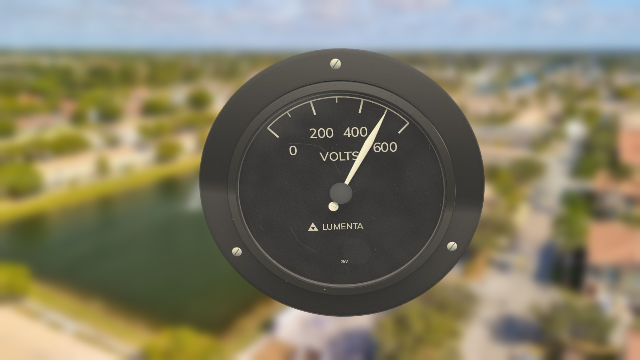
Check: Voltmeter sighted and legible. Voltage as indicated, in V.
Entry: 500 V
